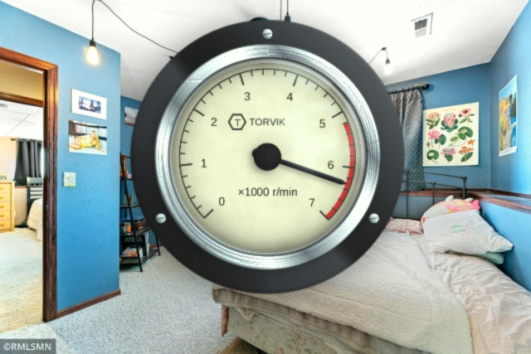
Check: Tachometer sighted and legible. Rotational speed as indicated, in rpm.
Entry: 6300 rpm
